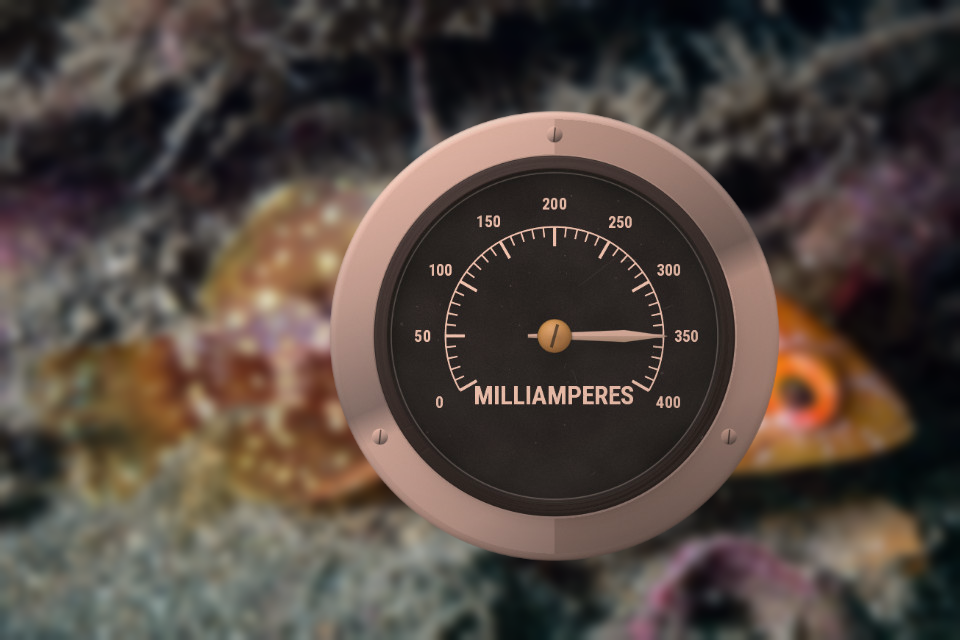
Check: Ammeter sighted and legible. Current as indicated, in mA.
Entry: 350 mA
